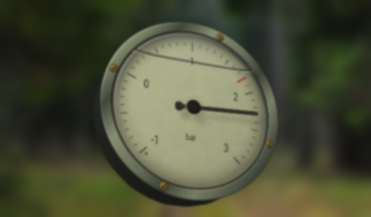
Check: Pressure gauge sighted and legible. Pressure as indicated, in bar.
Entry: 2.3 bar
